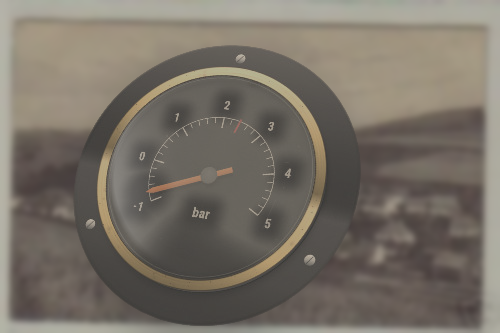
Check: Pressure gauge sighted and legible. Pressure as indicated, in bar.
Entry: -0.8 bar
